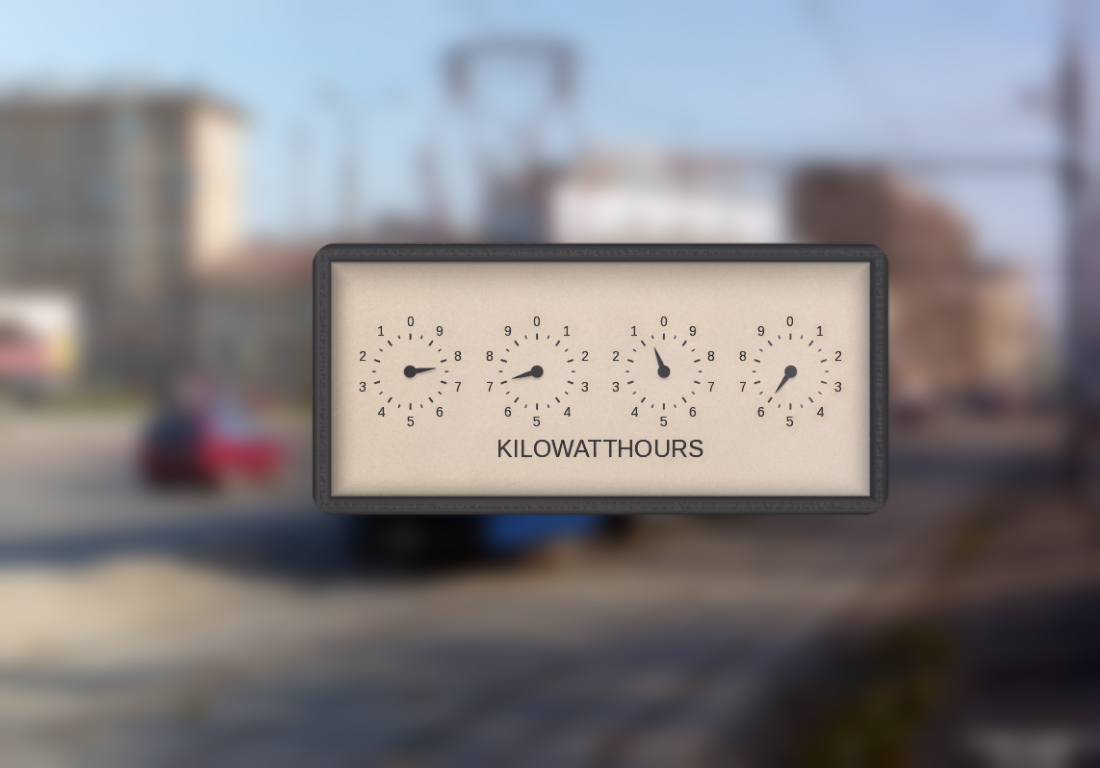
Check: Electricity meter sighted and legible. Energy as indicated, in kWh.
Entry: 7706 kWh
